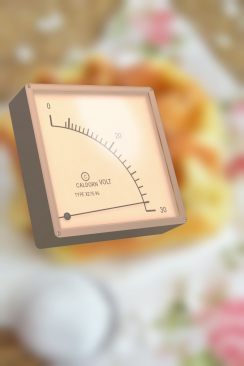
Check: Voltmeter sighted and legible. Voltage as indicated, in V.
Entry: 29 V
